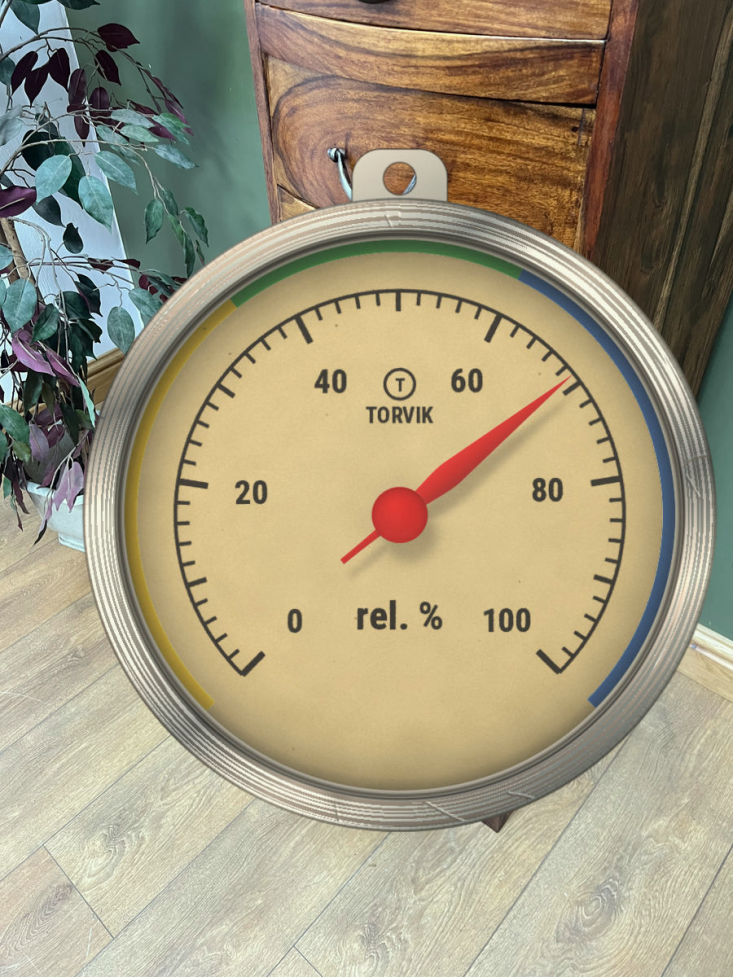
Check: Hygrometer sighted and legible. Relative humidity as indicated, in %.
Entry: 69 %
